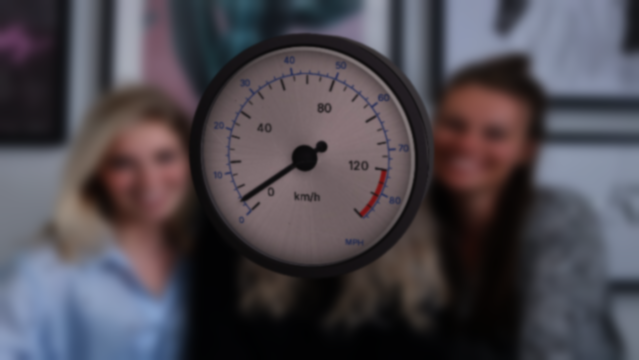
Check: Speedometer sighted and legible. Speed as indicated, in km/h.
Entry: 5 km/h
